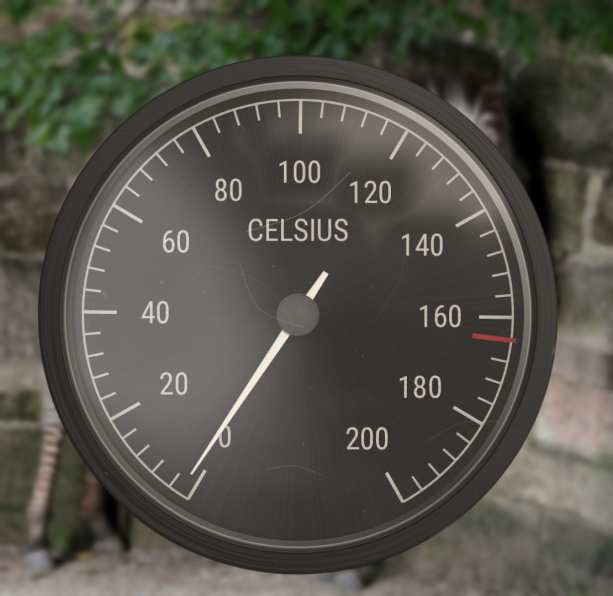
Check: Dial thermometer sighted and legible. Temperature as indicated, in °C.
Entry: 2 °C
